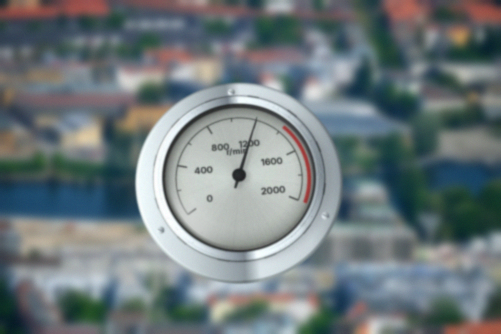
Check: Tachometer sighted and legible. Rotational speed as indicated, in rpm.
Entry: 1200 rpm
